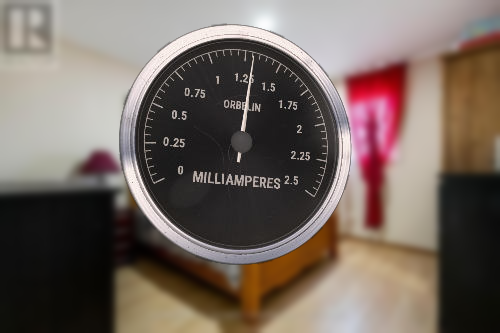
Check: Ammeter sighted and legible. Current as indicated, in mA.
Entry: 1.3 mA
